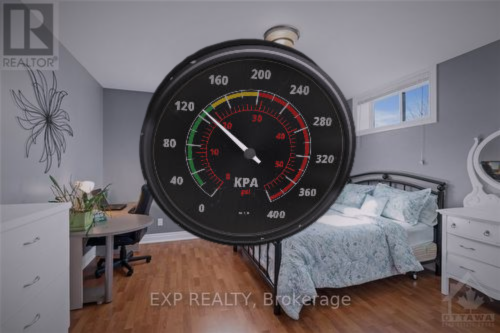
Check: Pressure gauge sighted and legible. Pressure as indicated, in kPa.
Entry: 130 kPa
